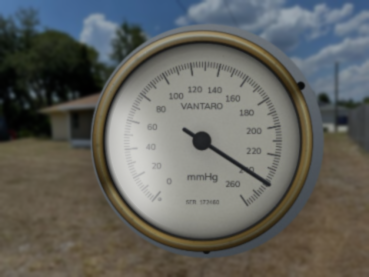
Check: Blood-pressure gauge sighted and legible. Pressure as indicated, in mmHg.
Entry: 240 mmHg
